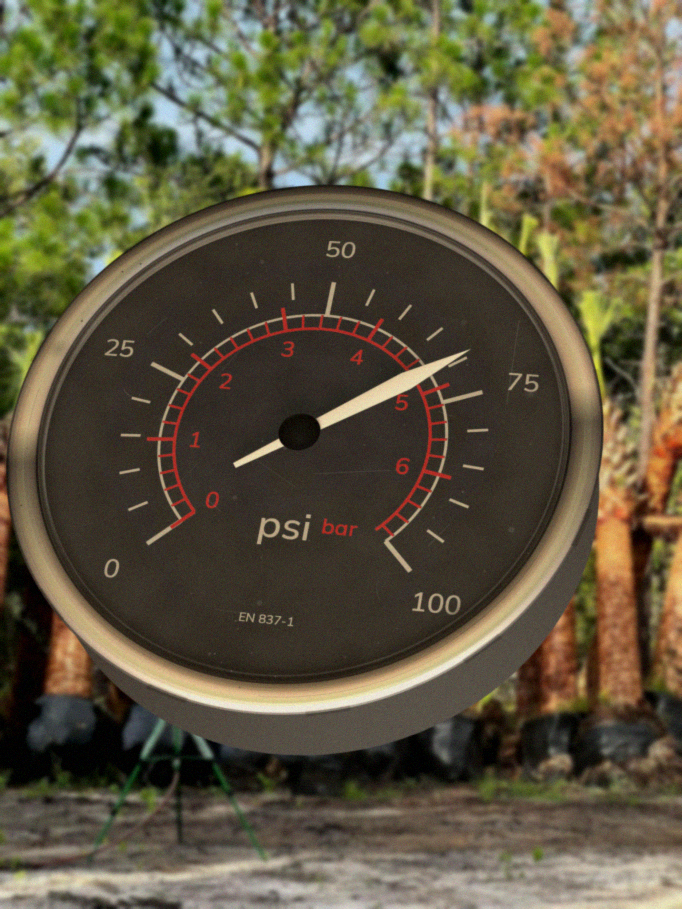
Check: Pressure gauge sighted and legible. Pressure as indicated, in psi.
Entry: 70 psi
